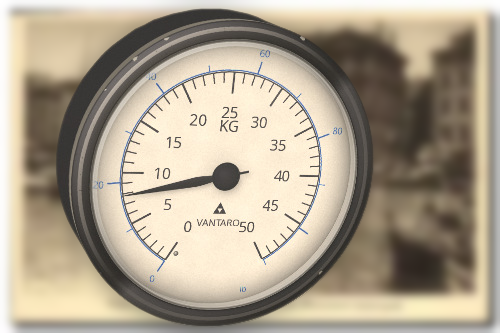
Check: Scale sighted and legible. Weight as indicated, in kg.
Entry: 8 kg
